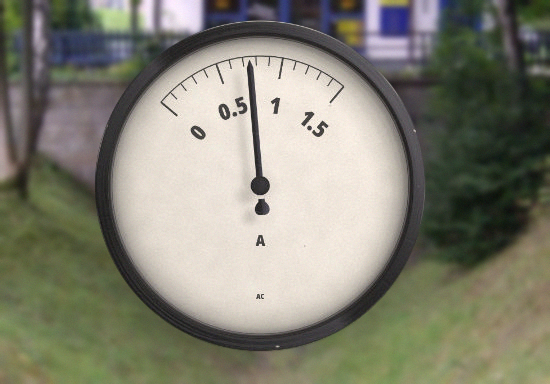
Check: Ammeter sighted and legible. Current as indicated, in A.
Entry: 0.75 A
